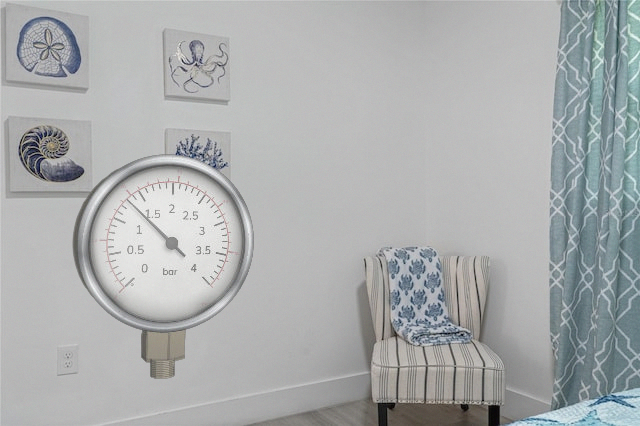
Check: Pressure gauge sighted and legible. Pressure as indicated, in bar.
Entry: 1.3 bar
